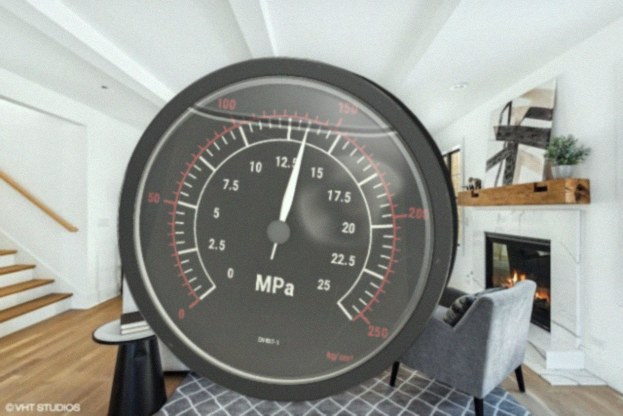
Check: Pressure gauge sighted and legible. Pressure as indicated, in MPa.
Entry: 13.5 MPa
